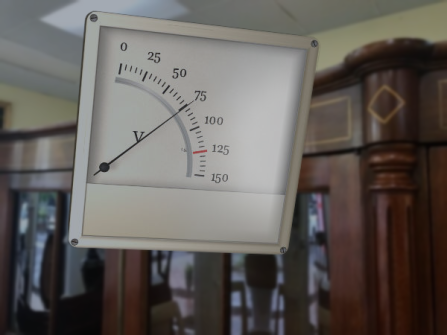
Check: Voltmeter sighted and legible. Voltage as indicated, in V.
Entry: 75 V
